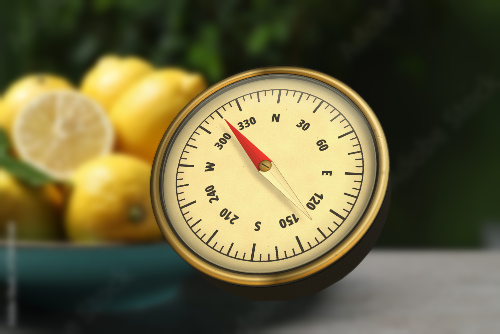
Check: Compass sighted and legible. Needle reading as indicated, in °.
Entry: 315 °
